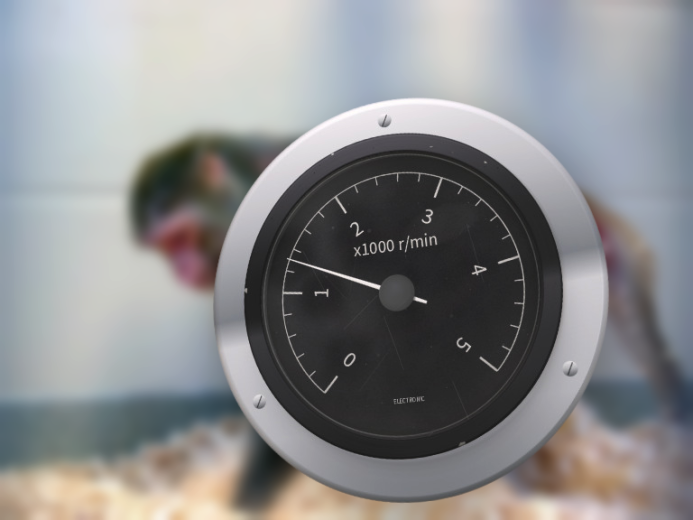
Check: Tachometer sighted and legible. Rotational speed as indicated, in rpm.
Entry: 1300 rpm
